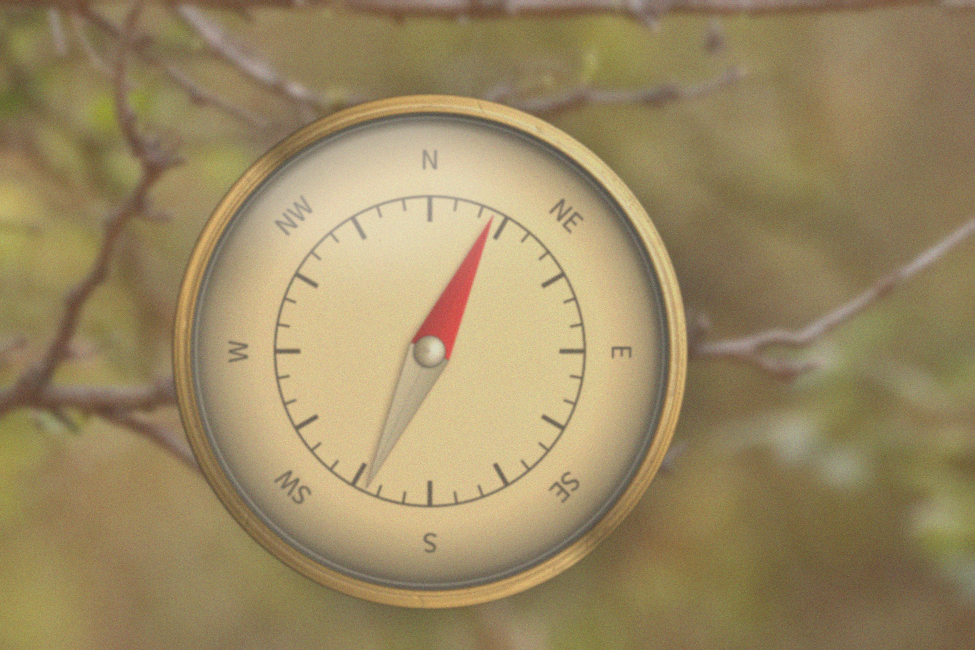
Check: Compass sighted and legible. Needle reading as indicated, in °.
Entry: 25 °
